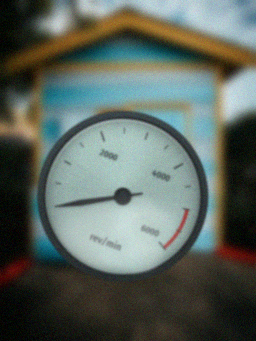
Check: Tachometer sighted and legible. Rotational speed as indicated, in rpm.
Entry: 0 rpm
